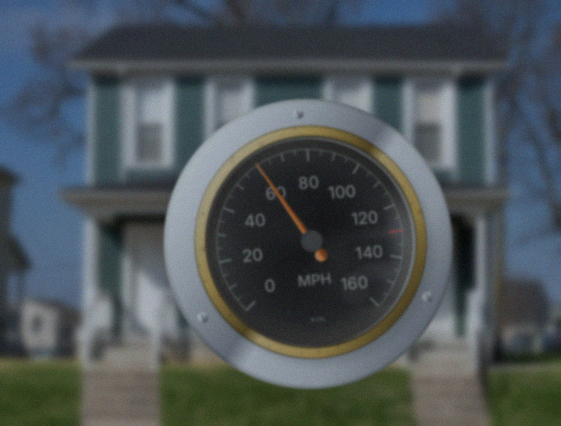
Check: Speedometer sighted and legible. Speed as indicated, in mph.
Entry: 60 mph
